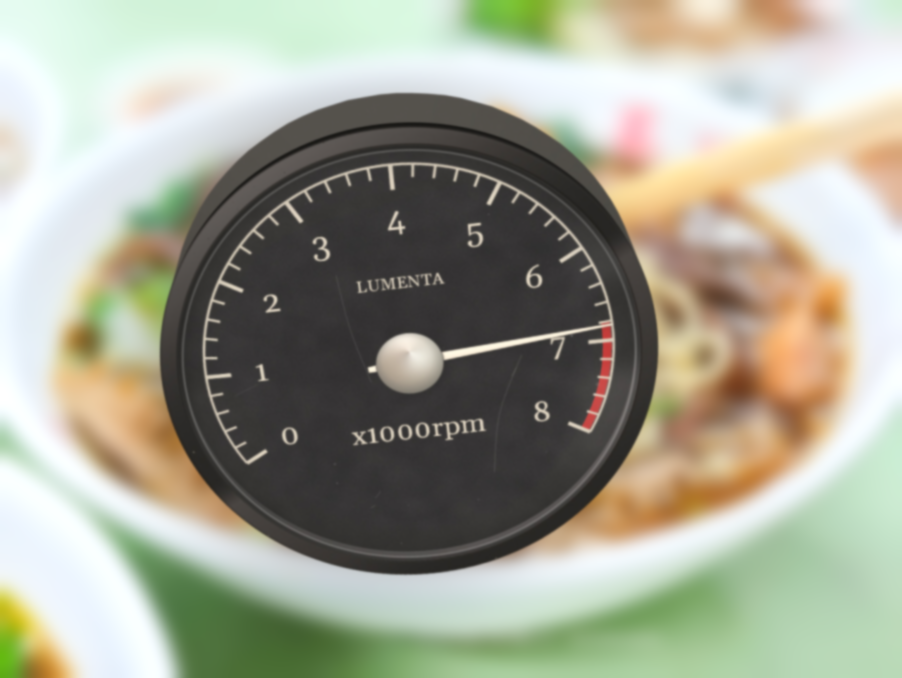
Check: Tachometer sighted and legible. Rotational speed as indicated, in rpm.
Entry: 6800 rpm
